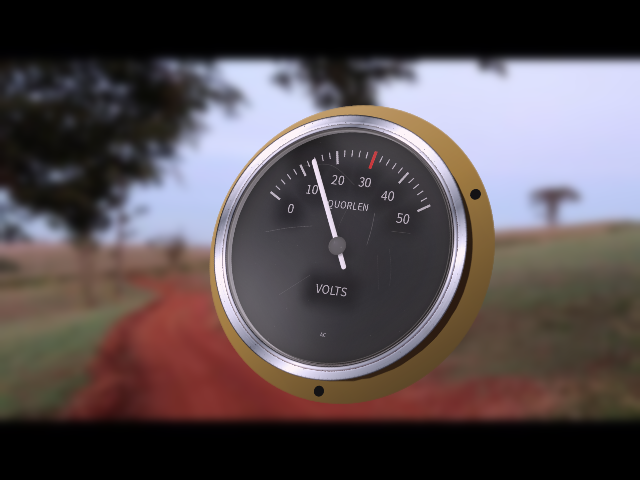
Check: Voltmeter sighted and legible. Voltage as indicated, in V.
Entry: 14 V
